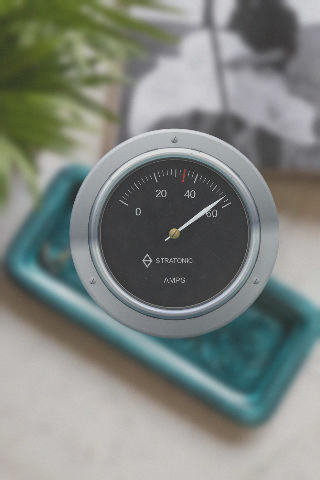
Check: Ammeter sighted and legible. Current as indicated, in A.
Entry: 56 A
